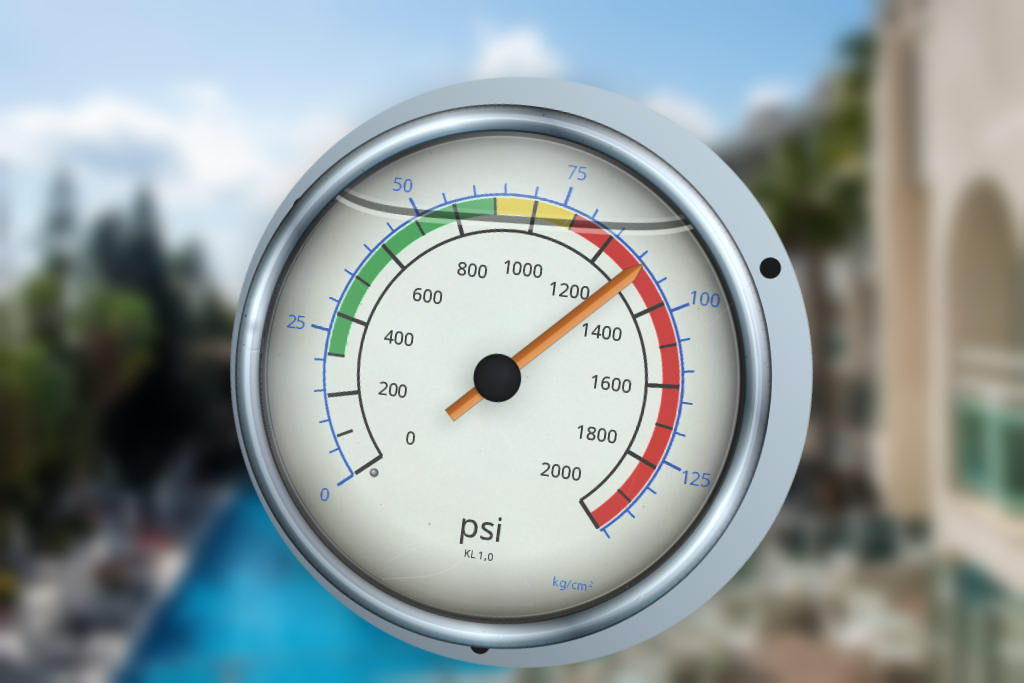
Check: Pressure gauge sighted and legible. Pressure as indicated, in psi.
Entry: 1300 psi
